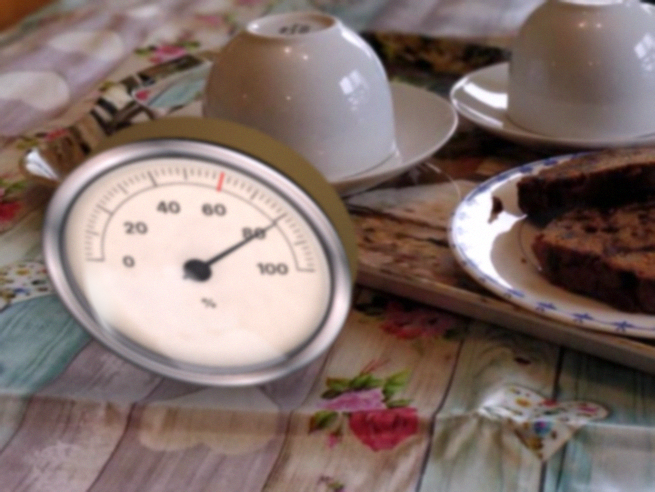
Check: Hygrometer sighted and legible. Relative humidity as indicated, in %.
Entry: 80 %
